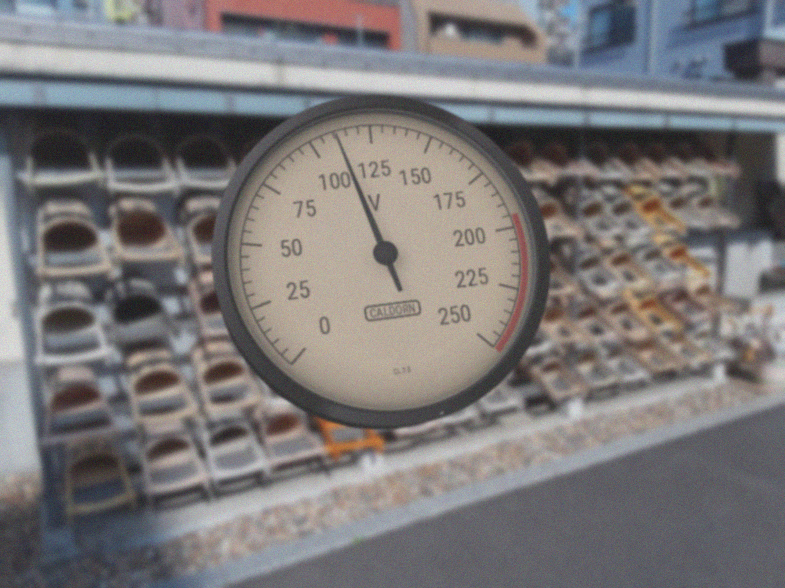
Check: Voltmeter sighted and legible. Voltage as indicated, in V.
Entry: 110 V
